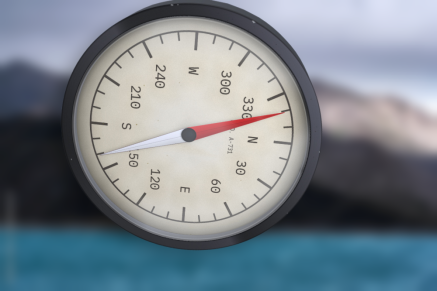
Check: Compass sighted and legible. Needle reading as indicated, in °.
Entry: 340 °
